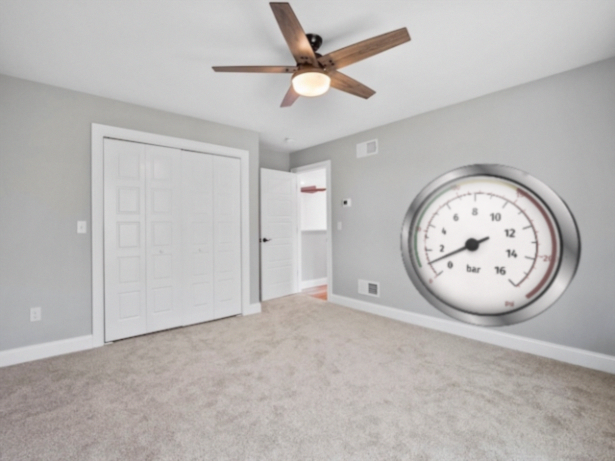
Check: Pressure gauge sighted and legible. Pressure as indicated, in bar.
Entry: 1 bar
